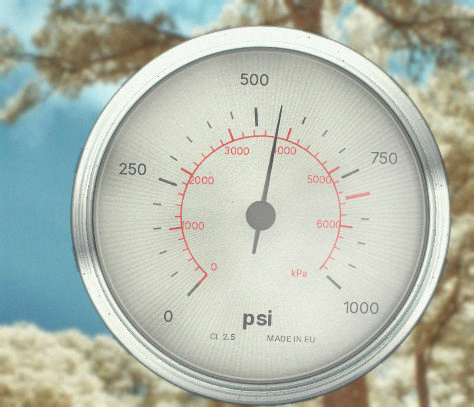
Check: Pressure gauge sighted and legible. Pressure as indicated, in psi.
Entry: 550 psi
